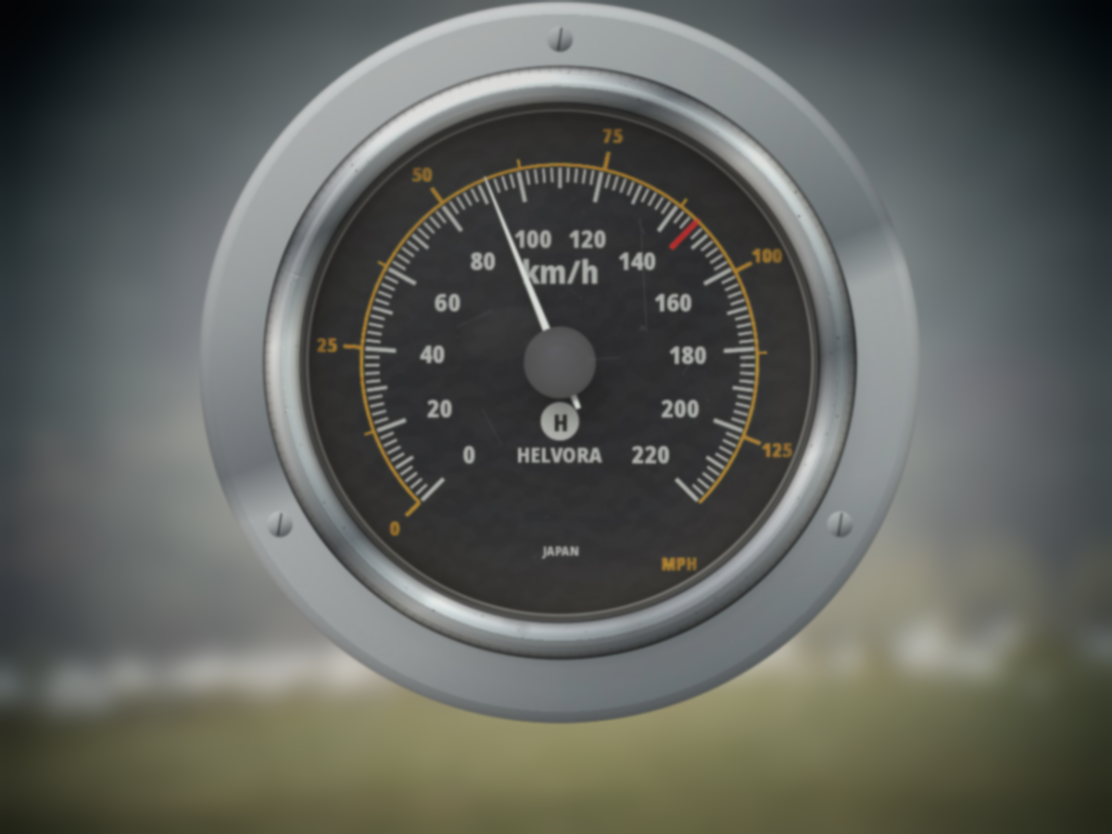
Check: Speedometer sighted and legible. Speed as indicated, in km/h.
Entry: 92 km/h
